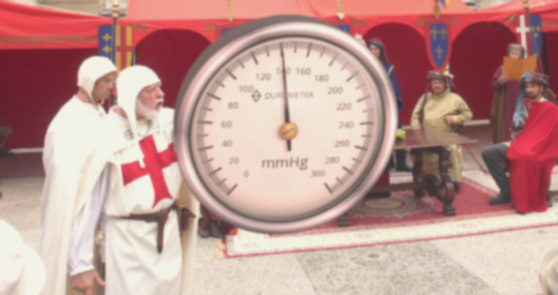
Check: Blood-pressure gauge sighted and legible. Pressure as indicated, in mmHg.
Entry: 140 mmHg
